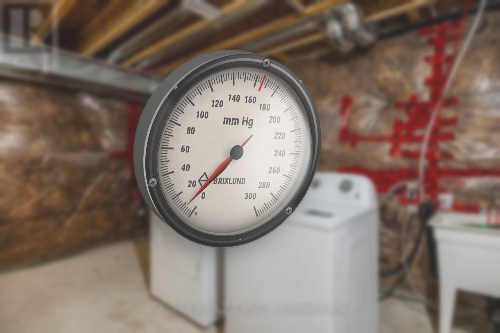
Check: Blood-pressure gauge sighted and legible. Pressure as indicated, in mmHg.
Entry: 10 mmHg
